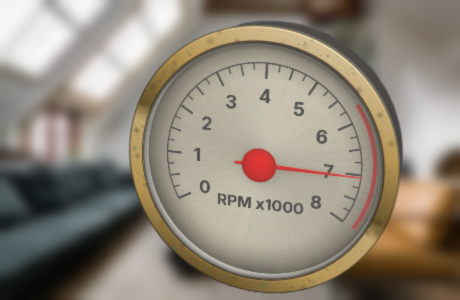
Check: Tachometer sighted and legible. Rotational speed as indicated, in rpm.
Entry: 7000 rpm
